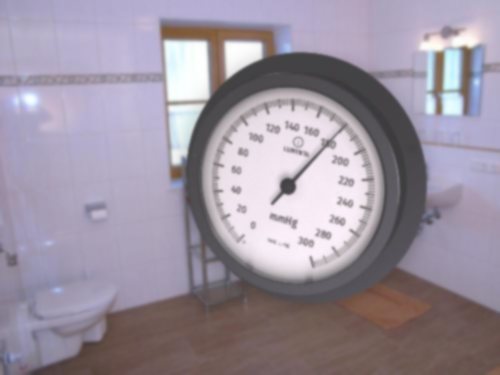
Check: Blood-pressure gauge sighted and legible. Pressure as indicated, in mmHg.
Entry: 180 mmHg
